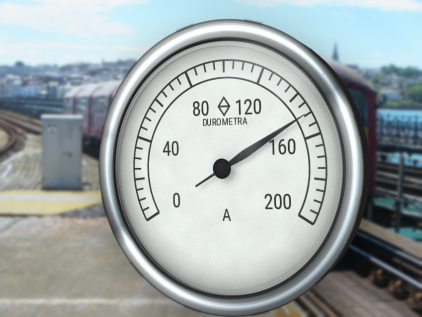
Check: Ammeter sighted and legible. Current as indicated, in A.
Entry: 150 A
